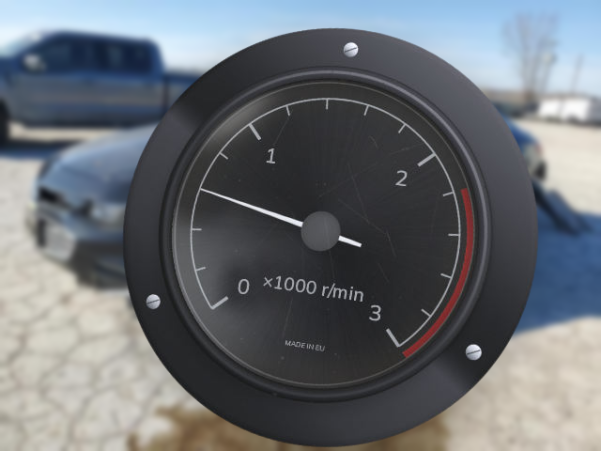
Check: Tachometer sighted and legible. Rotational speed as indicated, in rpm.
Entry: 600 rpm
